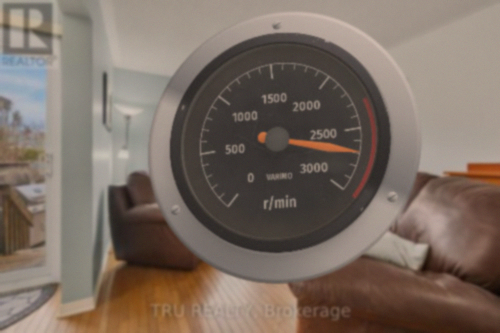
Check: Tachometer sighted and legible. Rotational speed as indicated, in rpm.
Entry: 2700 rpm
